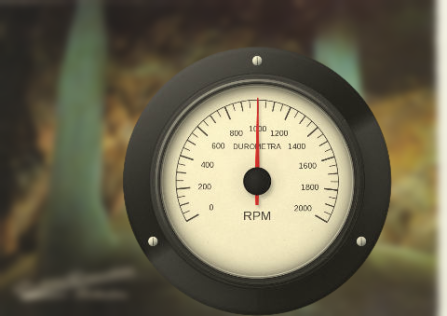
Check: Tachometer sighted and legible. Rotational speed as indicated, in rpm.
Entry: 1000 rpm
